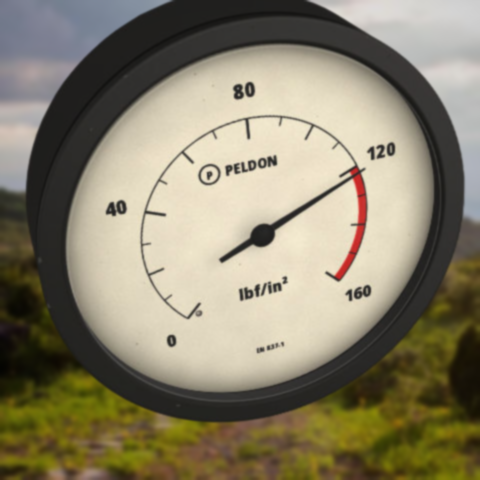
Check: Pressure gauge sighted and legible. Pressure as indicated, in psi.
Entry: 120 psi
